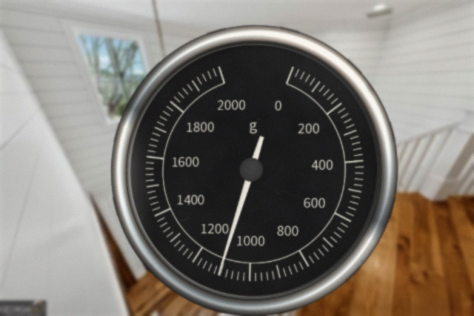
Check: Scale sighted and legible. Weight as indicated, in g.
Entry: 1100 g
